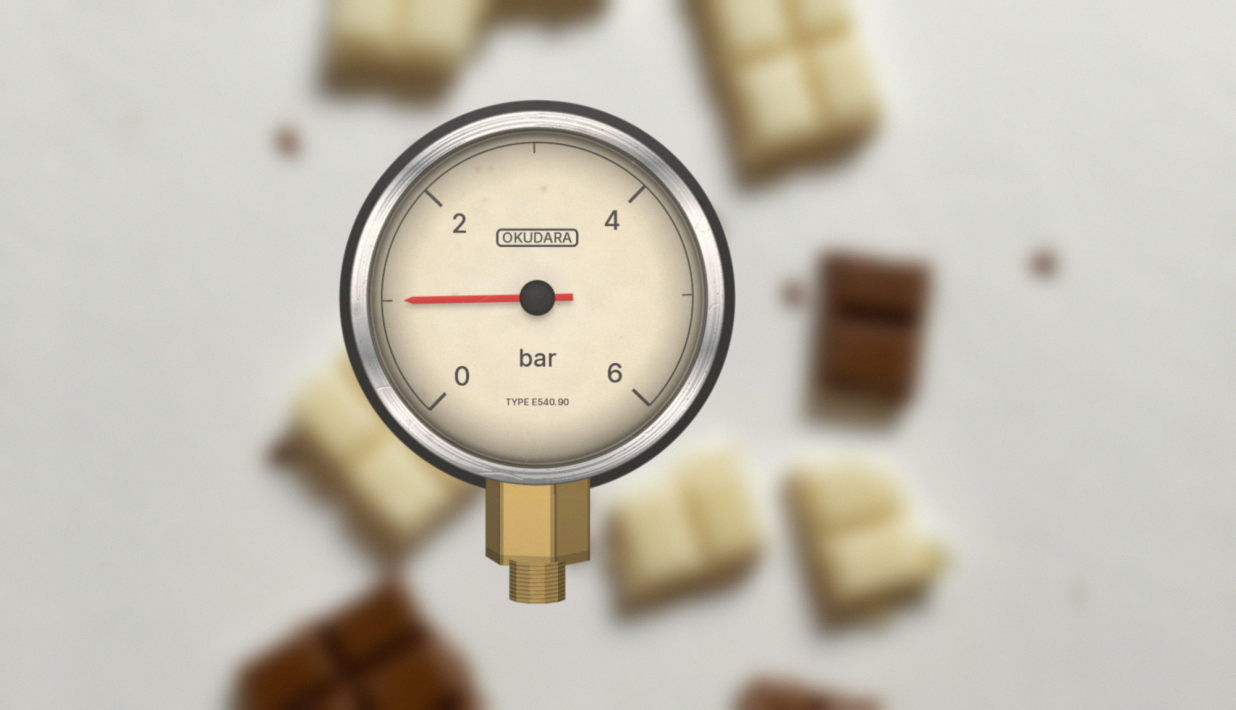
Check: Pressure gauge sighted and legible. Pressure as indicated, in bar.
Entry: 1 bar
